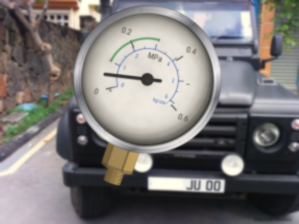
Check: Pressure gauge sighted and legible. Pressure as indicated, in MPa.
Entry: 0.05 MPa
